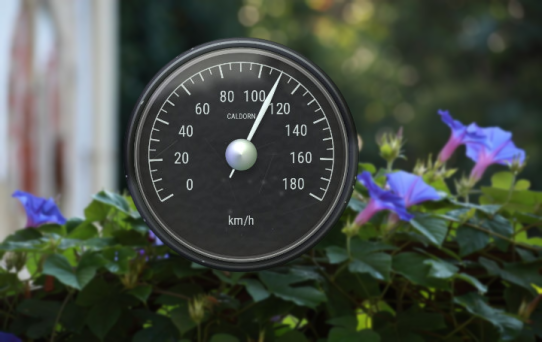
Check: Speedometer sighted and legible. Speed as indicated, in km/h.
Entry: 110 km/h
